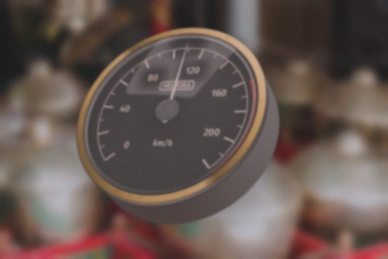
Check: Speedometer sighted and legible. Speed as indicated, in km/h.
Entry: 110 km/h
